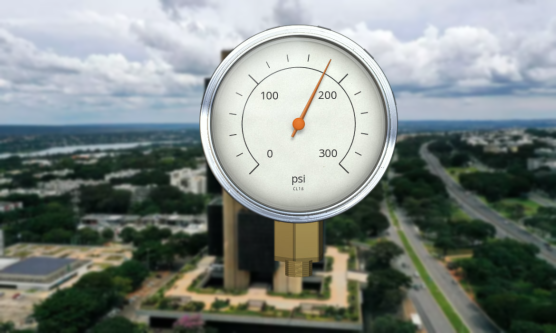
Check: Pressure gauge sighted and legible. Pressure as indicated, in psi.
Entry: 180 psi
